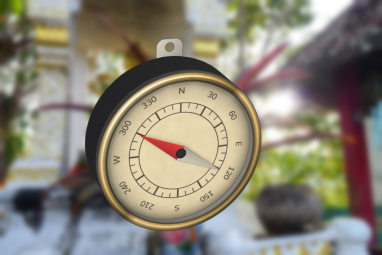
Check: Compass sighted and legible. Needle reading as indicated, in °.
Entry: 300 °
